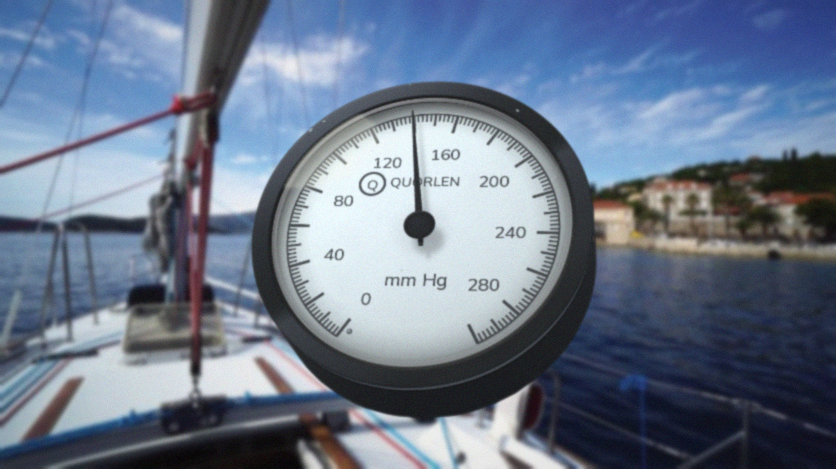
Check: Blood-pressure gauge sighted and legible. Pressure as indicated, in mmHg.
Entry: 140 mmHg
